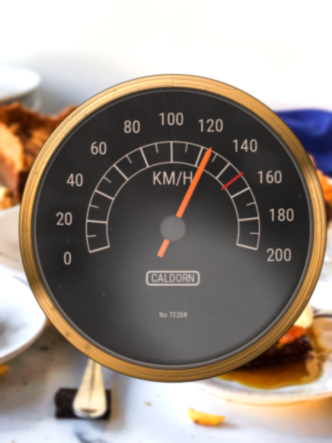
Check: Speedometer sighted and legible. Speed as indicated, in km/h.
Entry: 125 km/h
